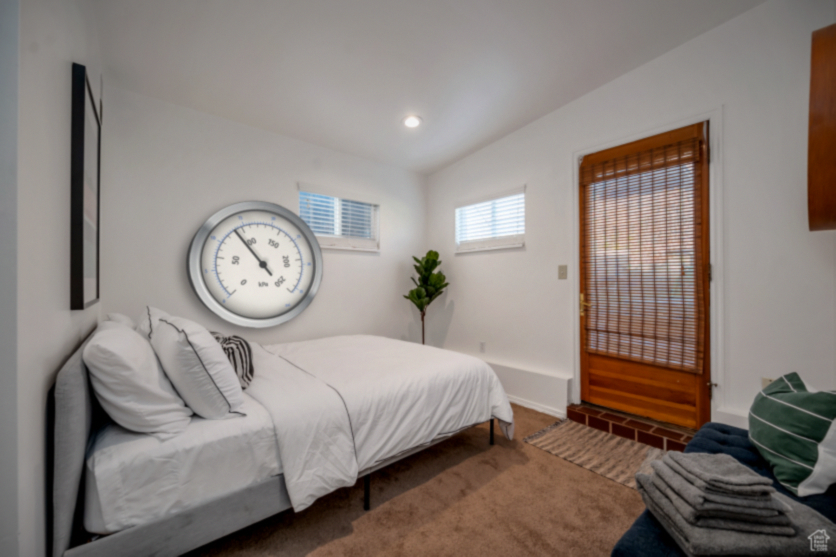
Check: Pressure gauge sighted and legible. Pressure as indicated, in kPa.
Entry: 90 kPa
